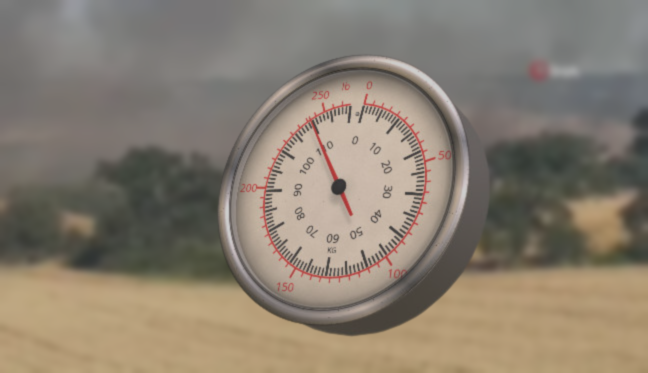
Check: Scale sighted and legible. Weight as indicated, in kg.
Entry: 110 kg
